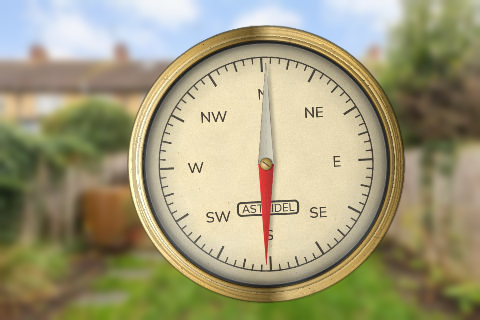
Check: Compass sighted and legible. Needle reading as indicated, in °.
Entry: 182.5 °
